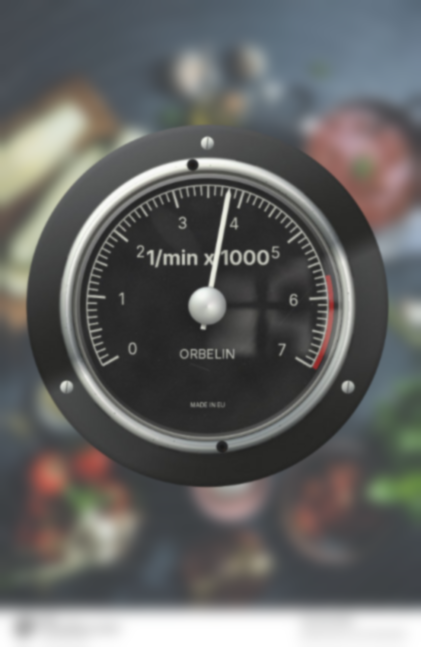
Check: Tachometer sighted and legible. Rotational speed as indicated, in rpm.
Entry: 3800 rpm
